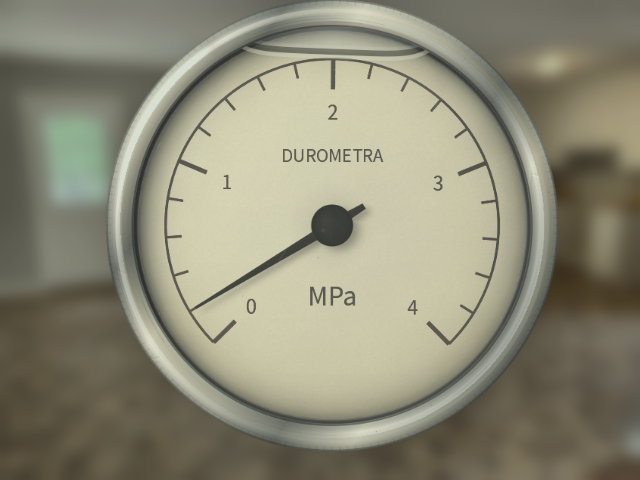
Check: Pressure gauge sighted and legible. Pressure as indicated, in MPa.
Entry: 0.2 MPa
